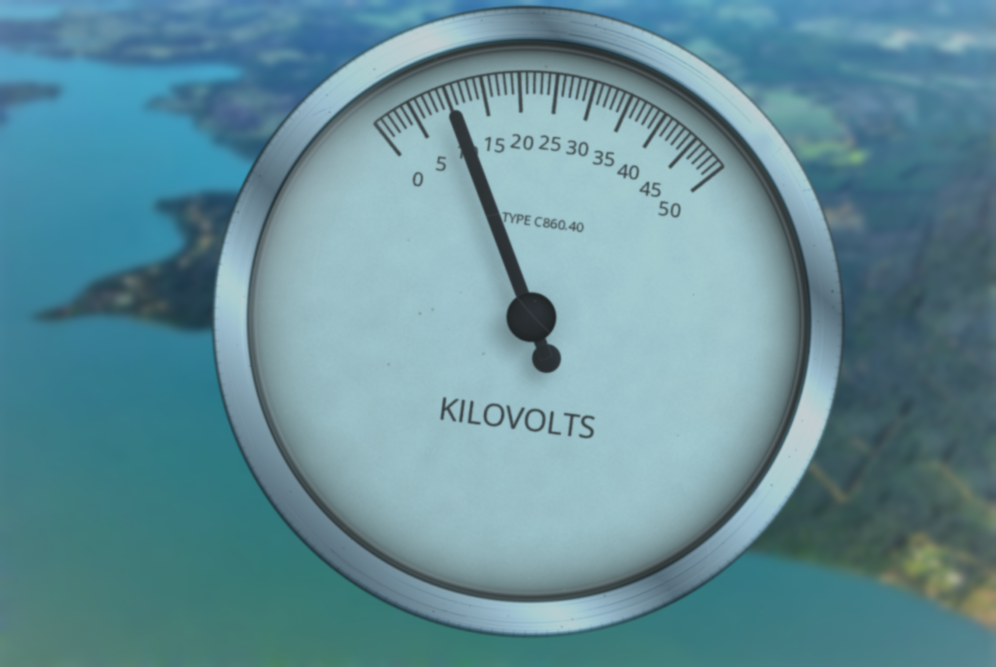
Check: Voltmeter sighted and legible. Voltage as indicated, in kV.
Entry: 10 kV
